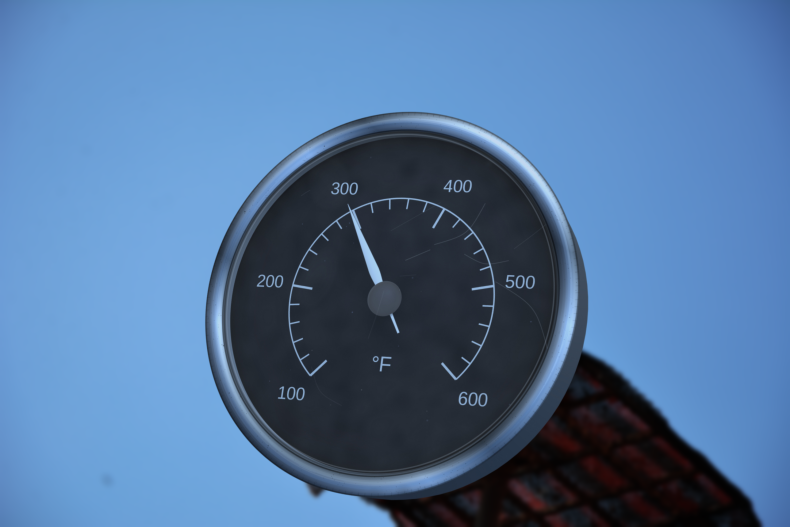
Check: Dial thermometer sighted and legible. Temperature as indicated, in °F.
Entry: 300 °F
